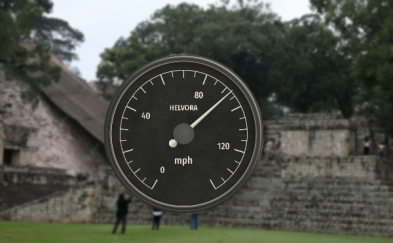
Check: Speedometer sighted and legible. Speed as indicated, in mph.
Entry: 92.5 mph
